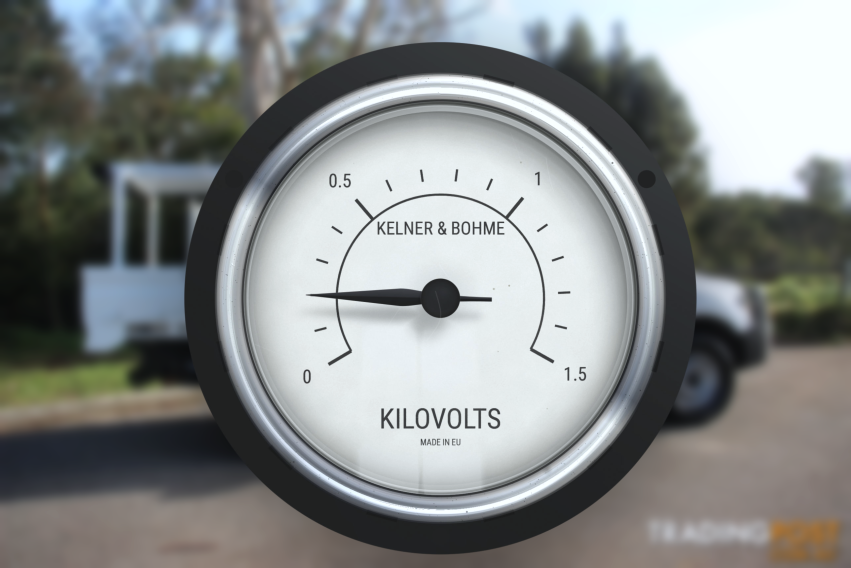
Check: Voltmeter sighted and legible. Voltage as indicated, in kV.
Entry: 0.2 kV
